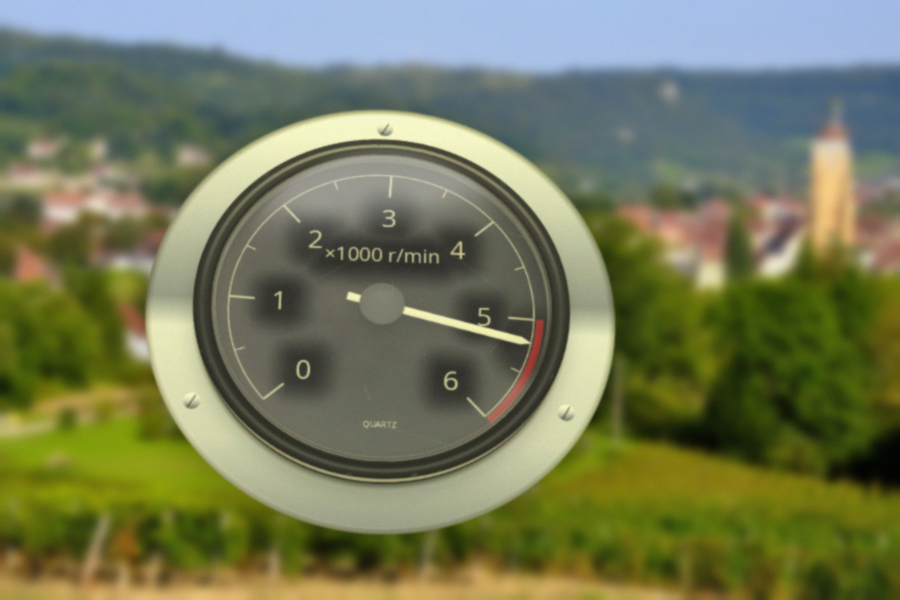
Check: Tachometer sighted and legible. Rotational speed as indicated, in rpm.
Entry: 5250 rpm
